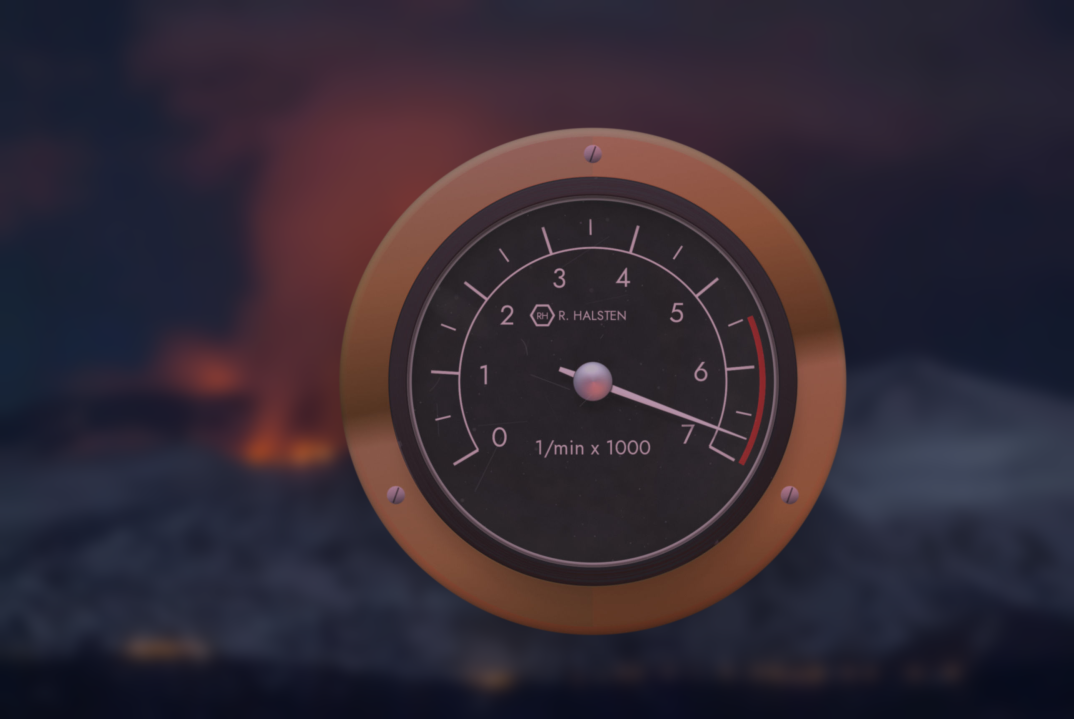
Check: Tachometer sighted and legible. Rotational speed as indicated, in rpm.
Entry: 6750 rpm
